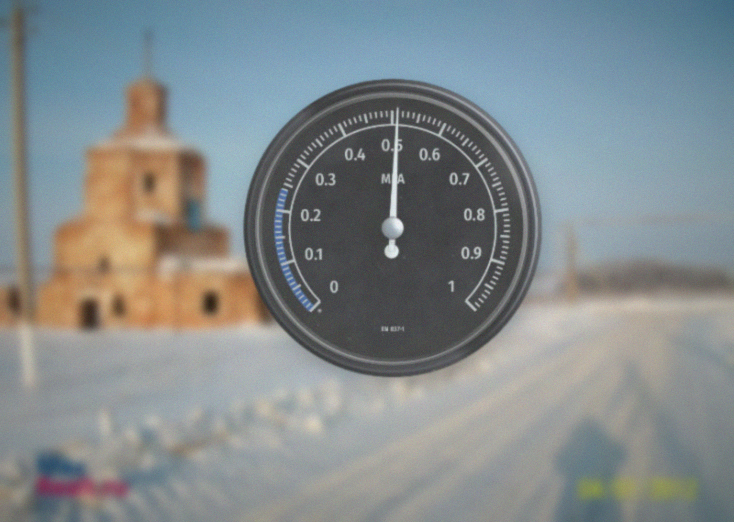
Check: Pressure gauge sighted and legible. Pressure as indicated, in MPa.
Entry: 0.51 MPa
